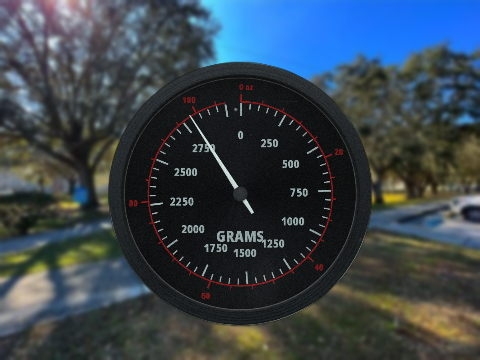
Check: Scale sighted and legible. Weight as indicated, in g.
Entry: 2800 g
